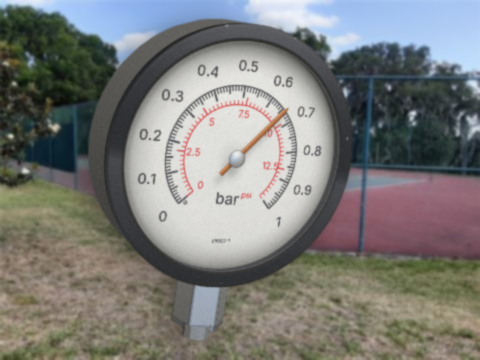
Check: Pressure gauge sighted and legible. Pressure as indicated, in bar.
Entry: 0.65 bar
